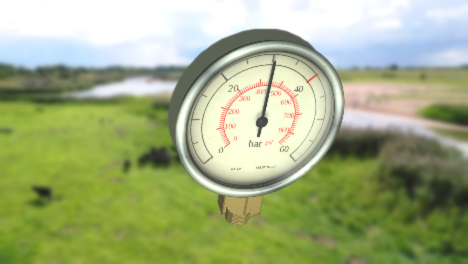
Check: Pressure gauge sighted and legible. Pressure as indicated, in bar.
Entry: 30 bar
